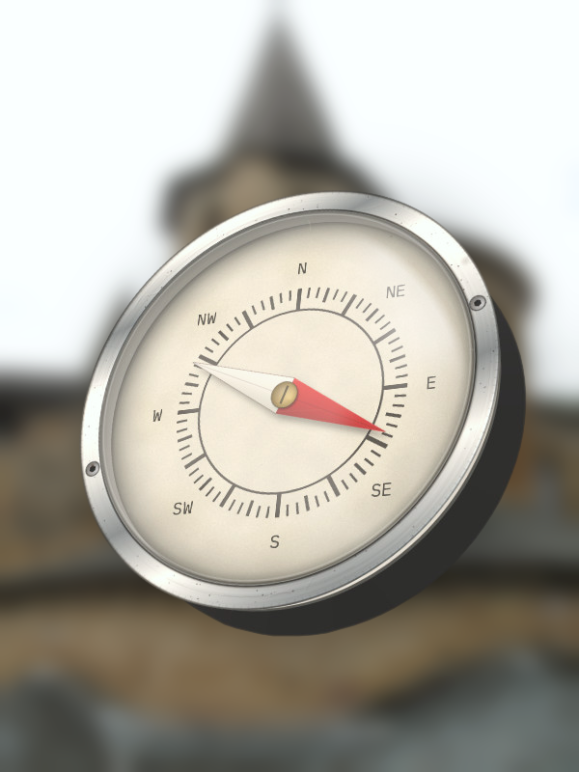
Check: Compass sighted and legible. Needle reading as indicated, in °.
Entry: 115 °
